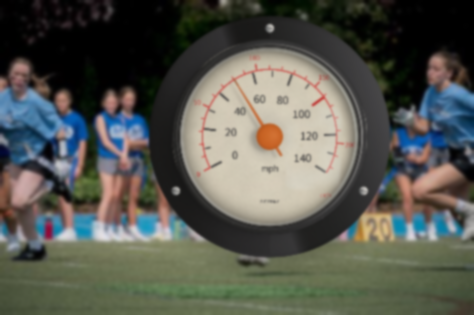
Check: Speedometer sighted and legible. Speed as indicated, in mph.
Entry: 50 mph
